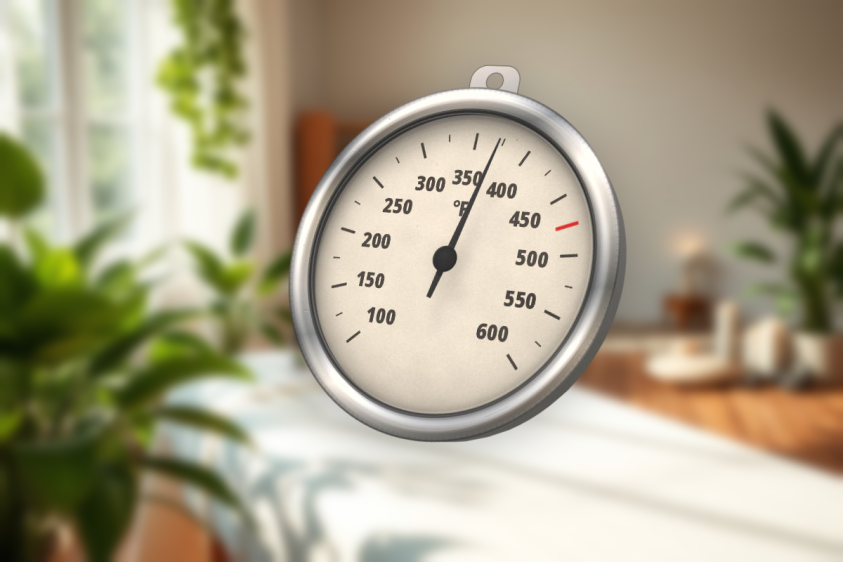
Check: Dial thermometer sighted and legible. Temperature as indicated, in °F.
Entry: 375 °F
